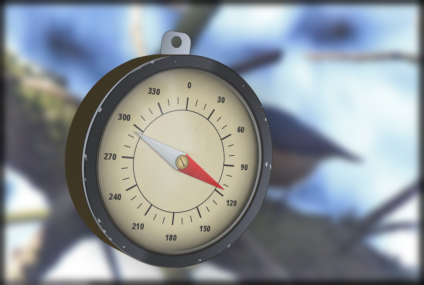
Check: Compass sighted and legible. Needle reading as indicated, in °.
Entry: 115 °
